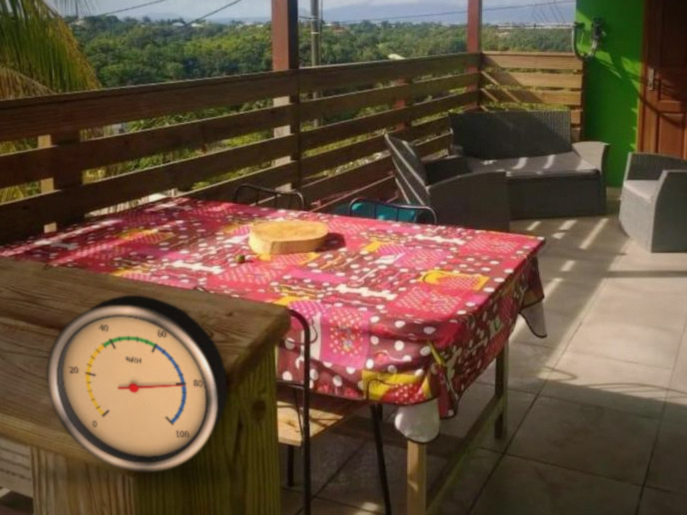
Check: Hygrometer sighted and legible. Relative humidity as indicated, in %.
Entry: 80 %
